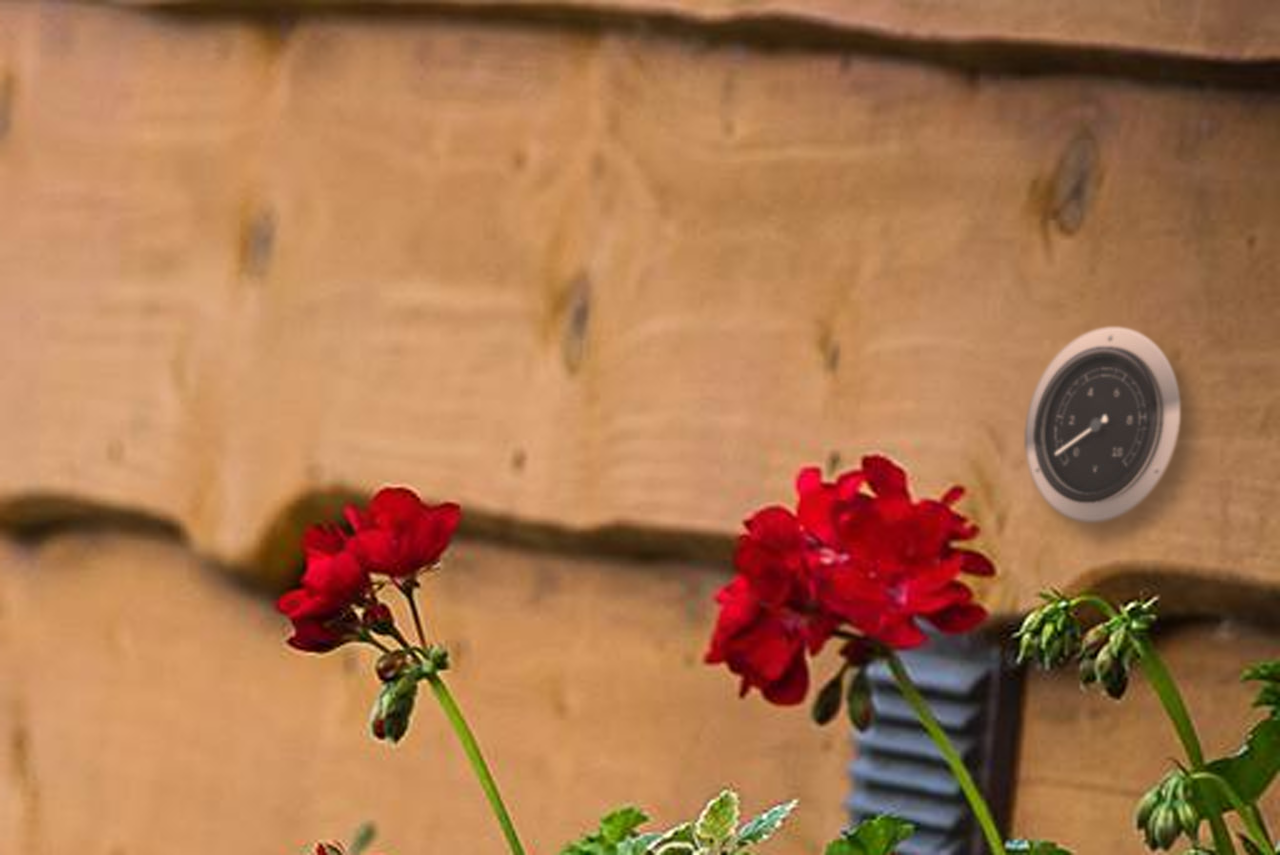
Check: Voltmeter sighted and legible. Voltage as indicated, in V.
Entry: 0.5 V
